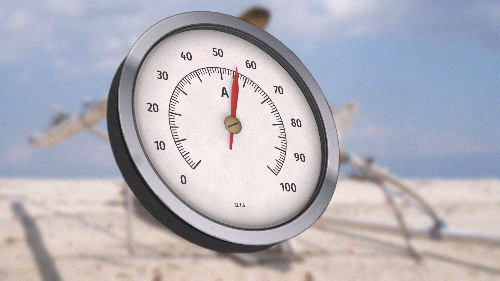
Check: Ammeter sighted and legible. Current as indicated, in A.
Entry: 55 A
